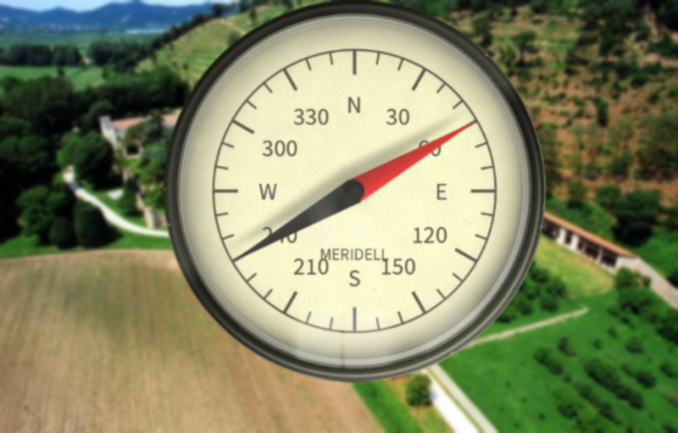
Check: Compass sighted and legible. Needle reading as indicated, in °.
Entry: 60 °
